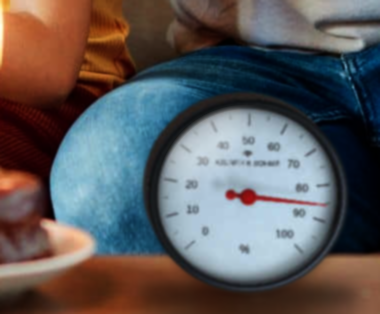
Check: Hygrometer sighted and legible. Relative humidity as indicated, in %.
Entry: 85 %
